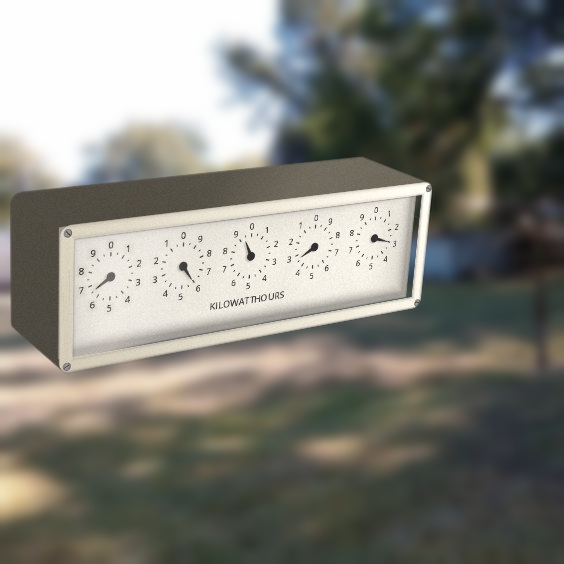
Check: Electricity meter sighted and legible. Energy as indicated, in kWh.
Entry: 65933 kWh
